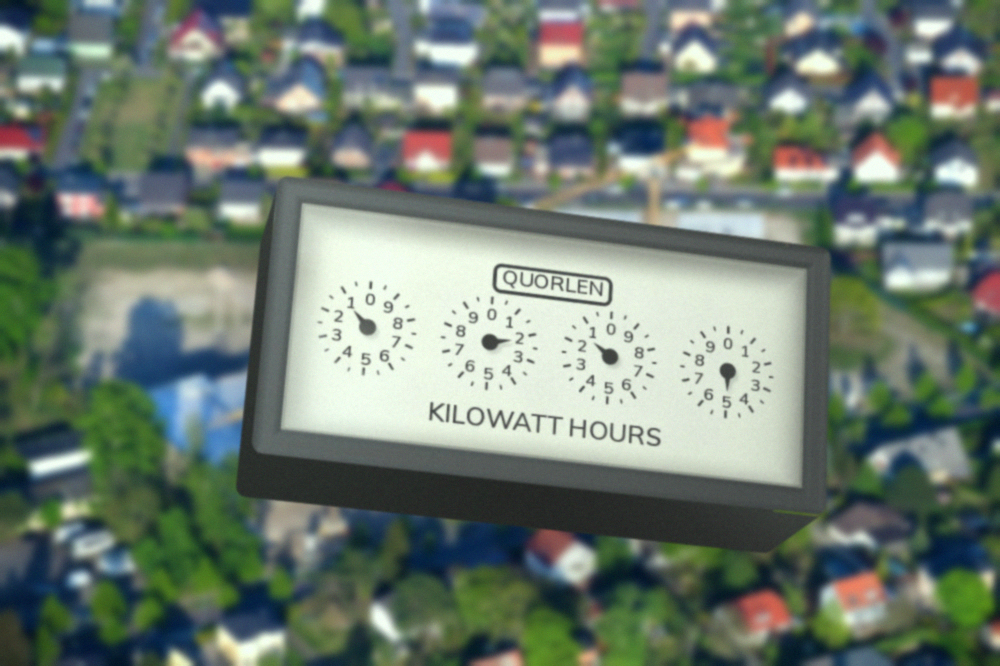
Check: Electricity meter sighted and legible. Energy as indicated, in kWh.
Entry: 1215 kWh
